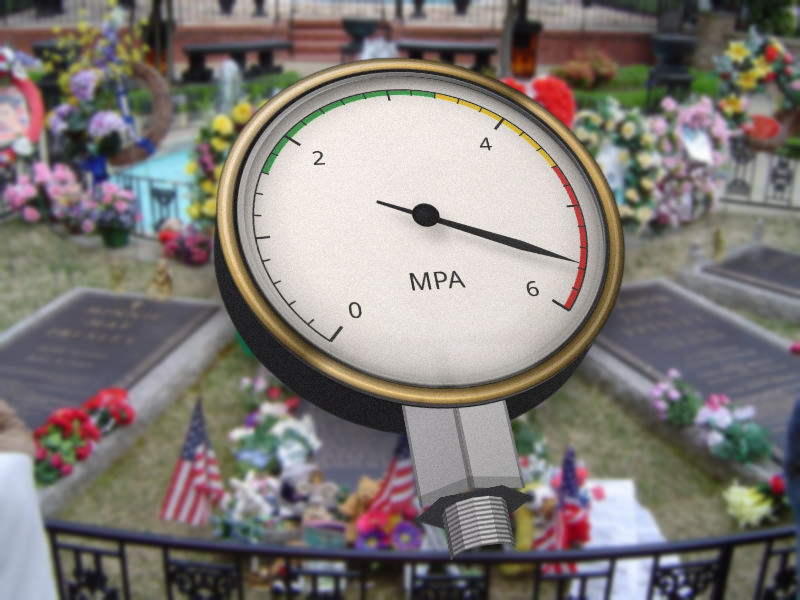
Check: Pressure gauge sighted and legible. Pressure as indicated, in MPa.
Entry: 5.6 MPa
